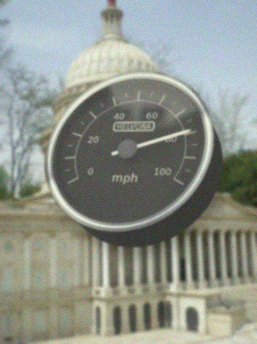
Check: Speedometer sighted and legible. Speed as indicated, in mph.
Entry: 80 mph
